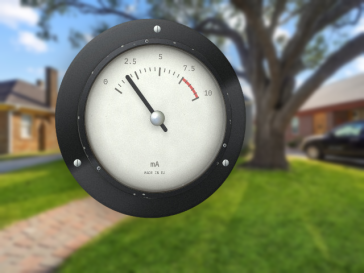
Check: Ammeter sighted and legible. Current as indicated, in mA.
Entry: 1.5 mA
